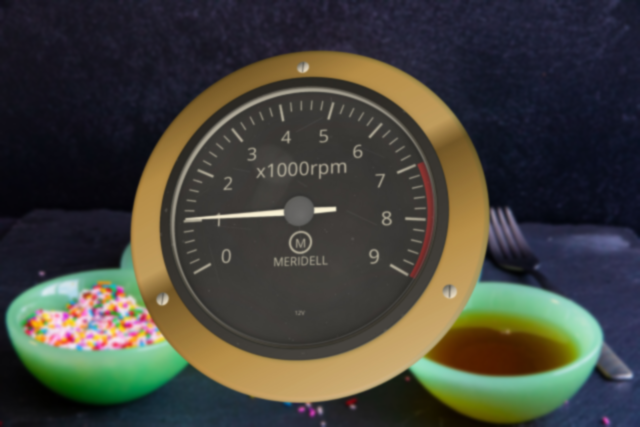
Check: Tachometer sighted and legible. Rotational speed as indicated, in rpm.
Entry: 1000 rpm
